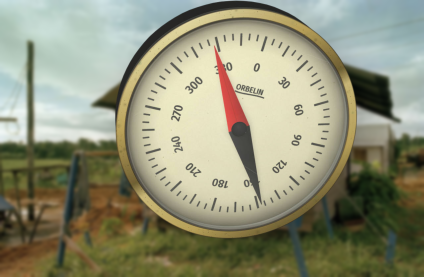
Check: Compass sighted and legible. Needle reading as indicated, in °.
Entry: 327.5 °
